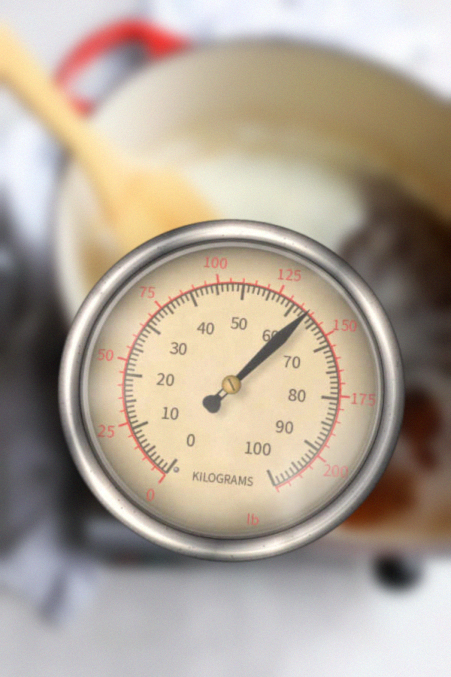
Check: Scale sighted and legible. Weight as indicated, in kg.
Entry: 63 kg
